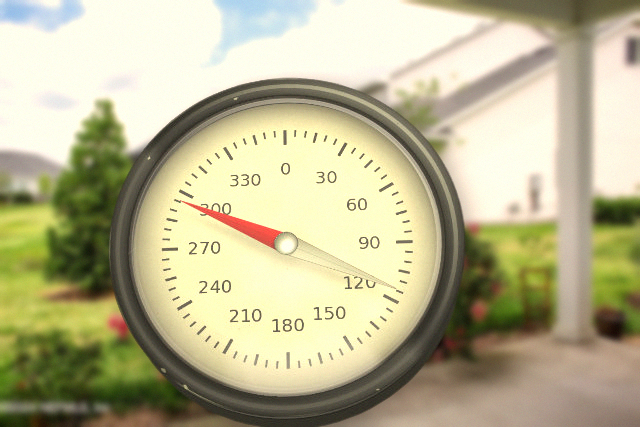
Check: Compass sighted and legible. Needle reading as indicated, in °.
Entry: 295 °
